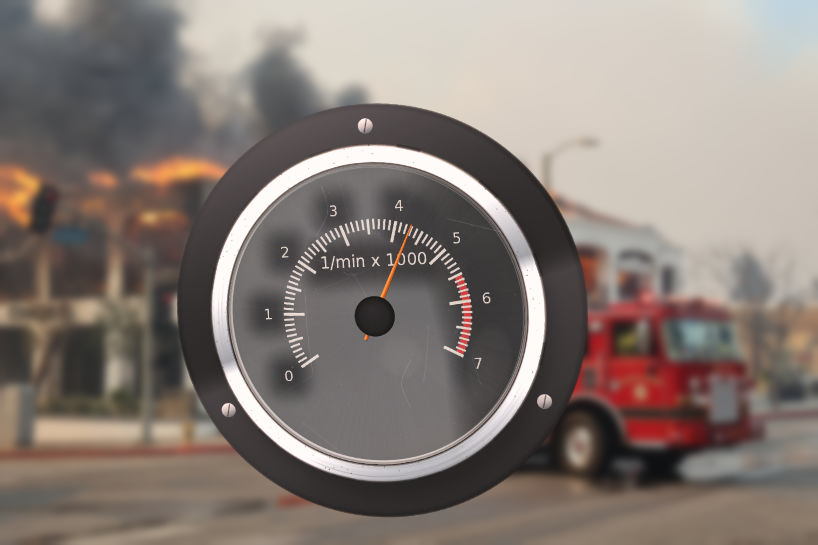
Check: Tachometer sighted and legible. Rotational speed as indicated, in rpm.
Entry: 4300 rpm
